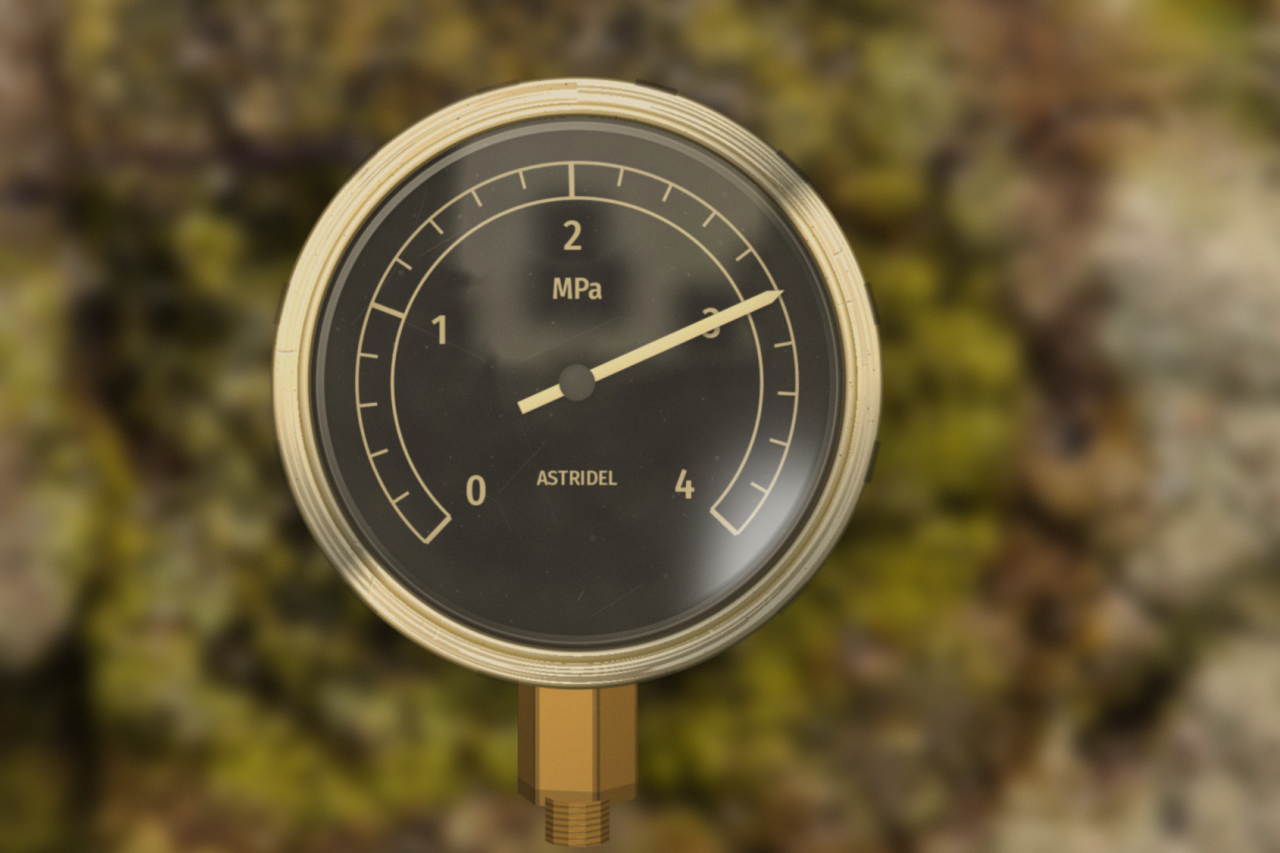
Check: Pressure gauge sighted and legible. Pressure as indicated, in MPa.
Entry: 3 MPa
